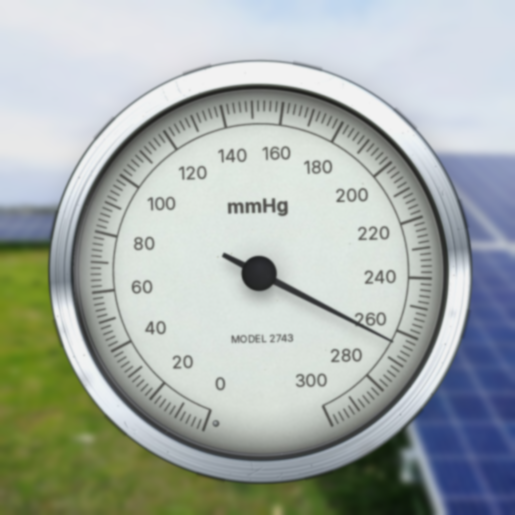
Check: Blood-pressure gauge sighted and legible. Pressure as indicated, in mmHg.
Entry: 264 mmHg
